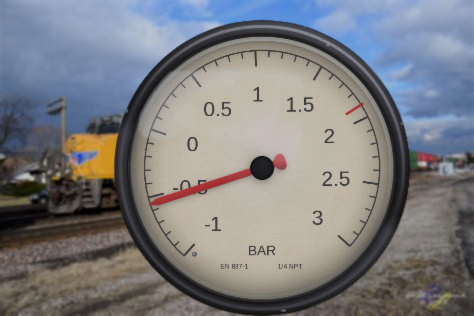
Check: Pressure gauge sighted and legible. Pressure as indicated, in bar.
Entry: -0.55 bar
